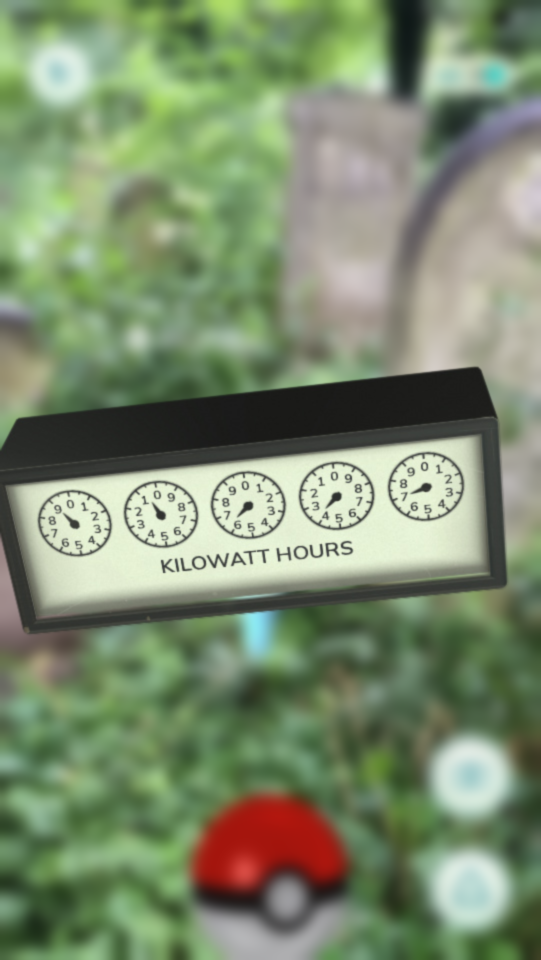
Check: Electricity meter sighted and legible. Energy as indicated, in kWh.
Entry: 90637 kWh
